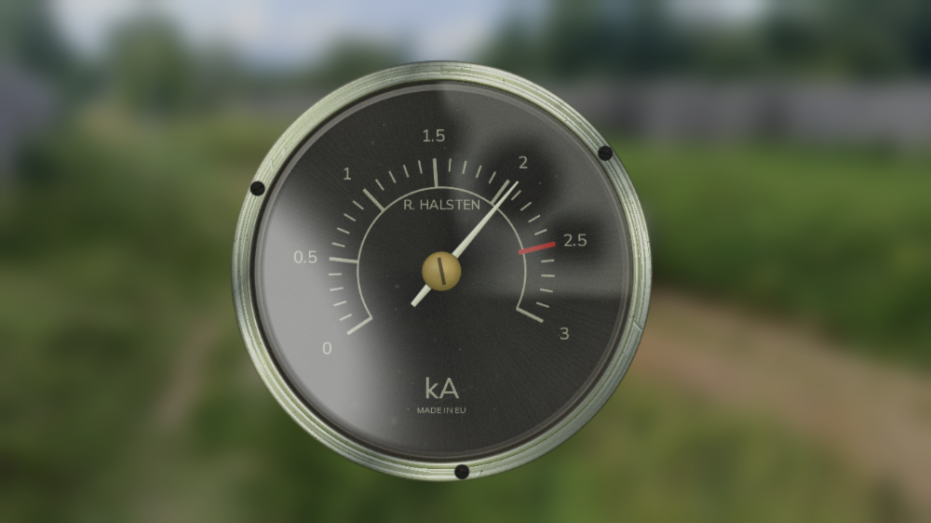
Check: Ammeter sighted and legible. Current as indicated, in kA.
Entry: 2.05 kA
